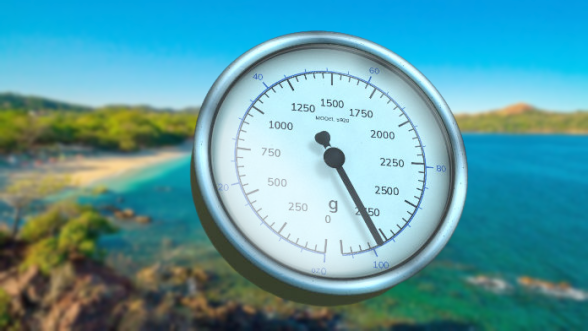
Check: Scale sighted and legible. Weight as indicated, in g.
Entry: 2800 g
